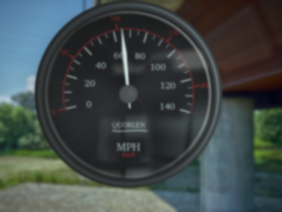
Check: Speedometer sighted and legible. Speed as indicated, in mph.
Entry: 65 mph
